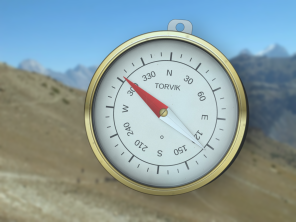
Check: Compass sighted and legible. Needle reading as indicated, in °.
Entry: 305 °
